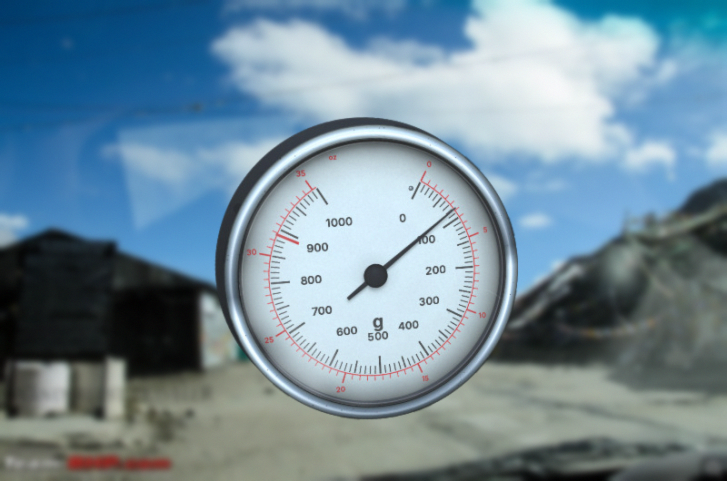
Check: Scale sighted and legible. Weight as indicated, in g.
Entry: 80 g
